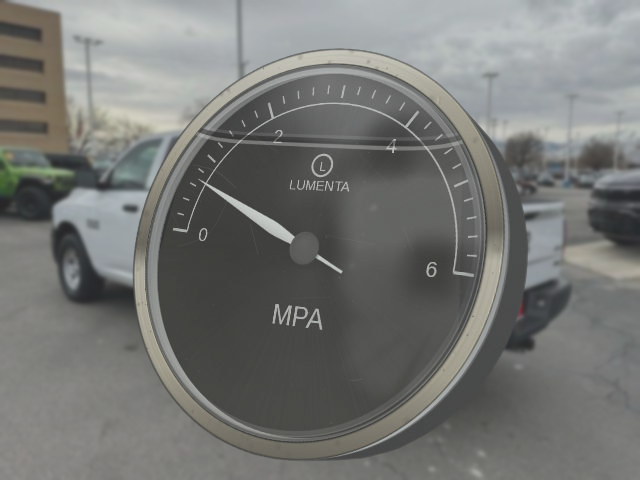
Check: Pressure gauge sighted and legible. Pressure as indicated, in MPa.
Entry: 0.7 MPa
